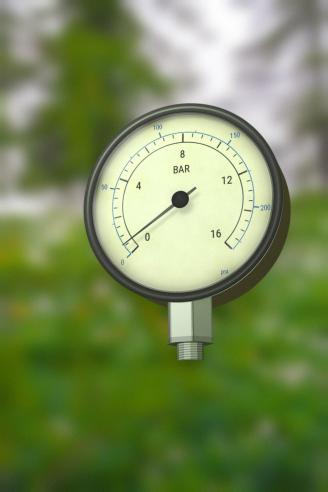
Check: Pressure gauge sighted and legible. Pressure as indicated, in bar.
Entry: 0.5 bar
